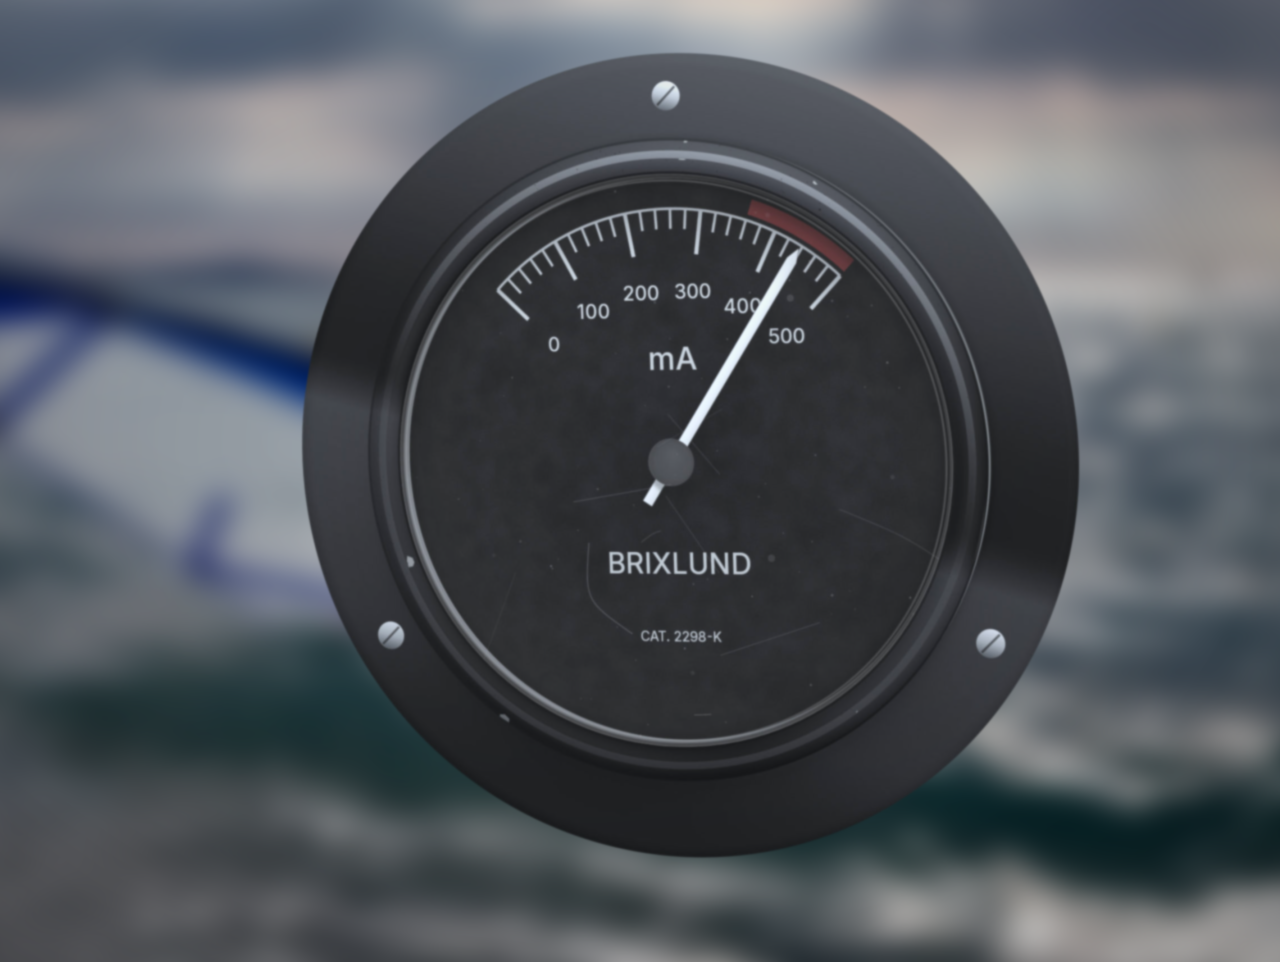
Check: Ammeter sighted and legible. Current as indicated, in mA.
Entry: 440 mA
